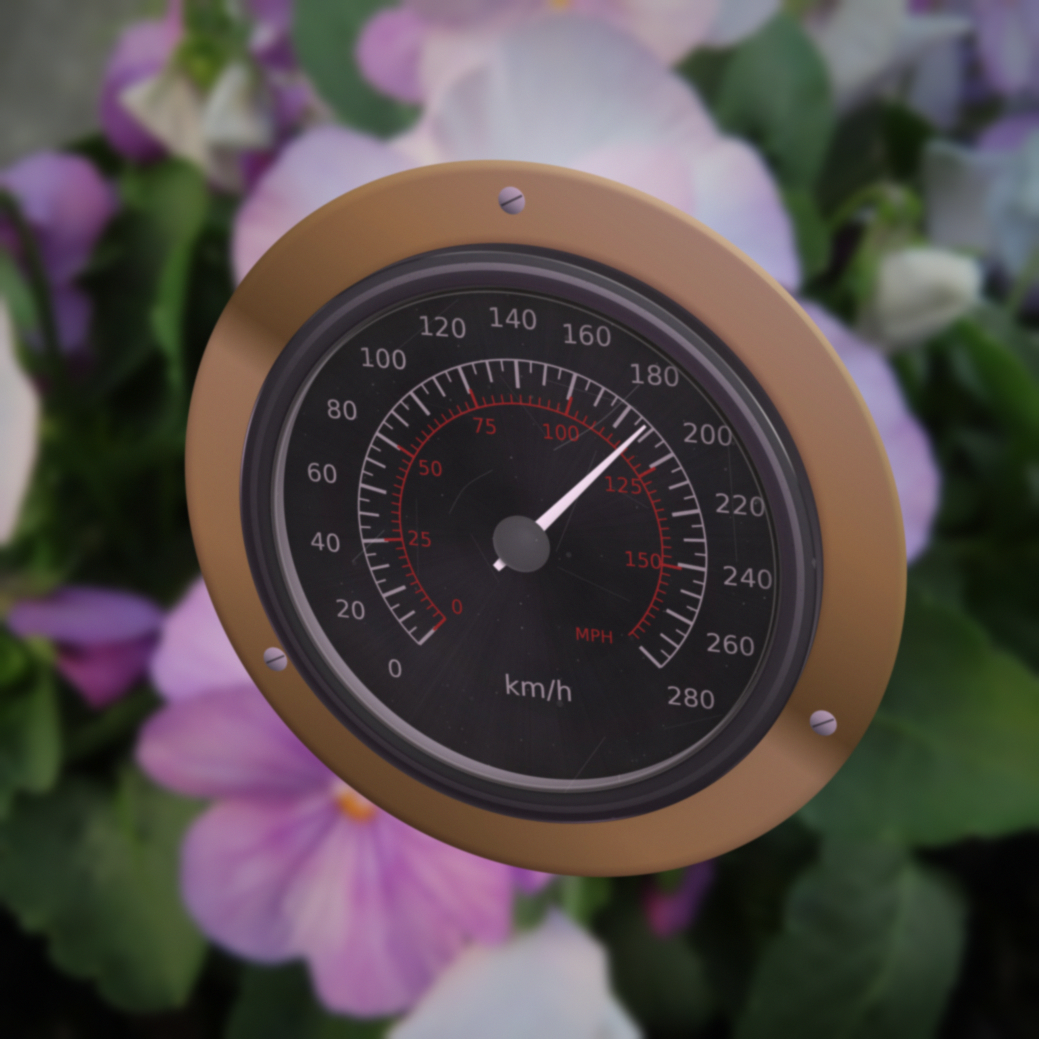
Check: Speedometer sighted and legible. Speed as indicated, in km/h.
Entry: 187.5 km/h
